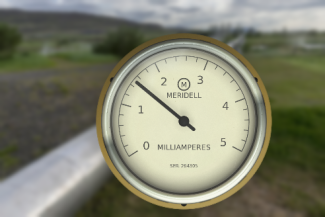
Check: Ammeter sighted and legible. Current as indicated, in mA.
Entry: 1.5 mA
